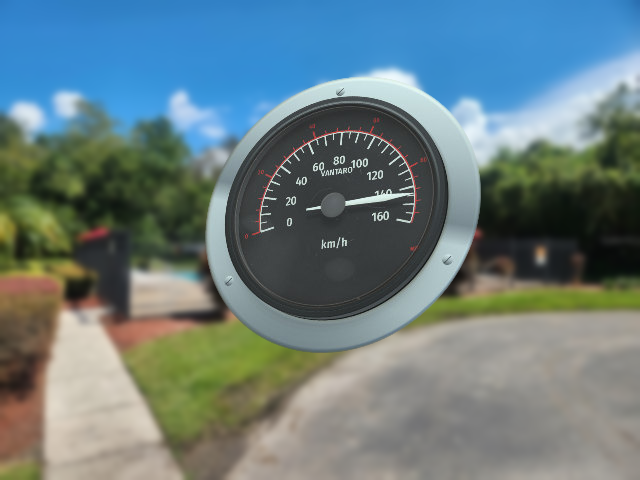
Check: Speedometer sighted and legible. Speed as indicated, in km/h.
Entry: 145 km/h
